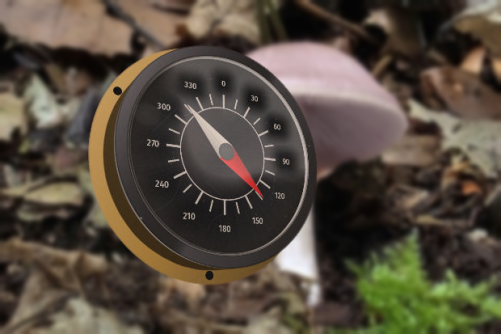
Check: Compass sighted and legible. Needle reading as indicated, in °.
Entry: 135 °
